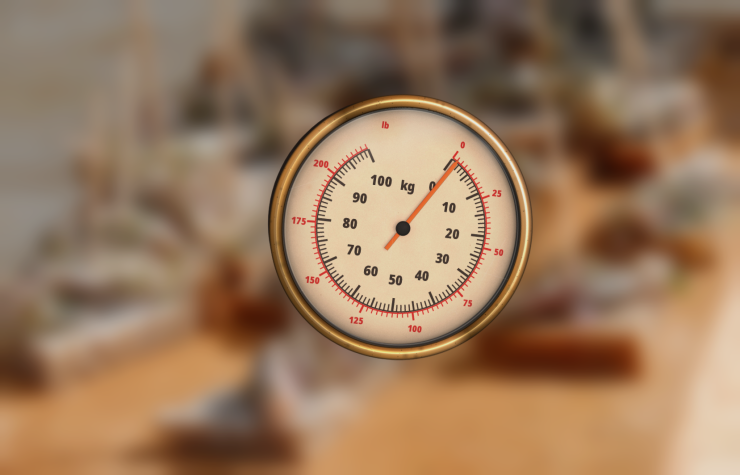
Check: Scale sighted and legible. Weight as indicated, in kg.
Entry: 1 kg
